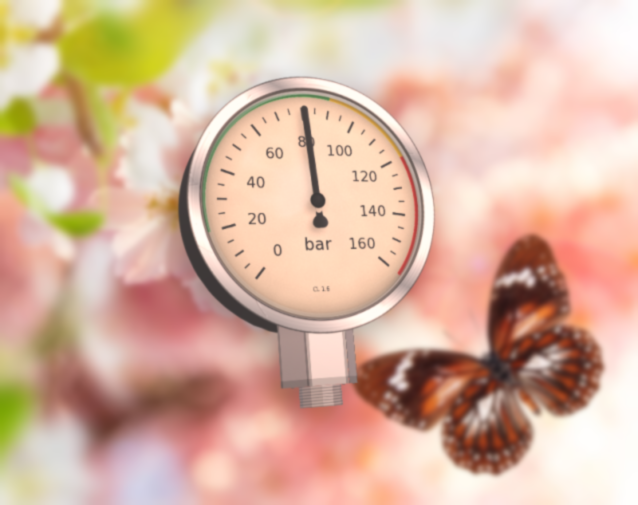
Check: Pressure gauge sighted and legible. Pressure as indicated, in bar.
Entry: 80 bar
